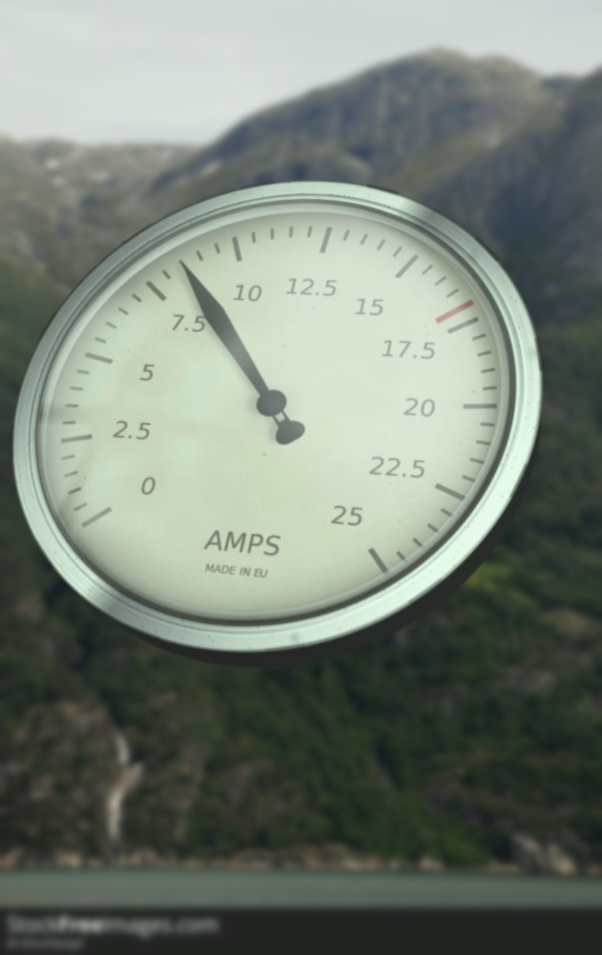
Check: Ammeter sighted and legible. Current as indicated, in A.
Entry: 8.5 A
